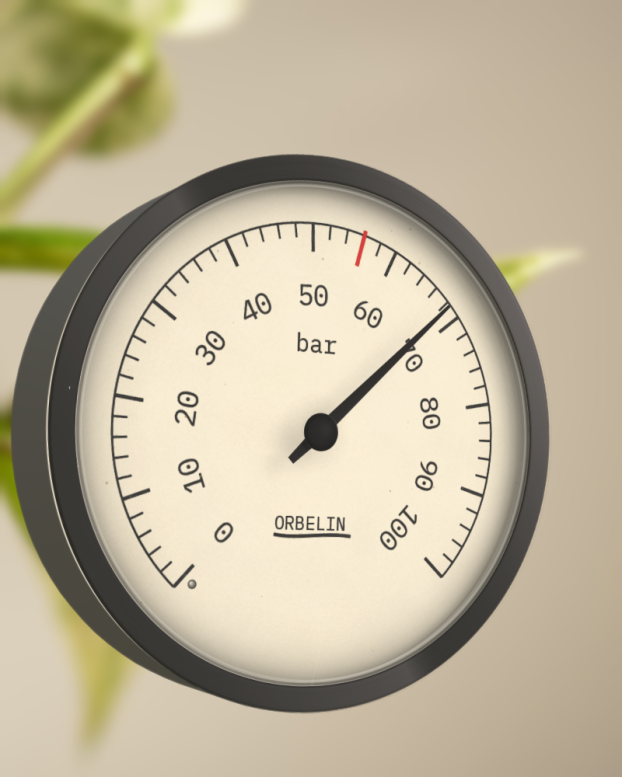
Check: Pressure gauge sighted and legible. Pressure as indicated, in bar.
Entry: 68 bar
